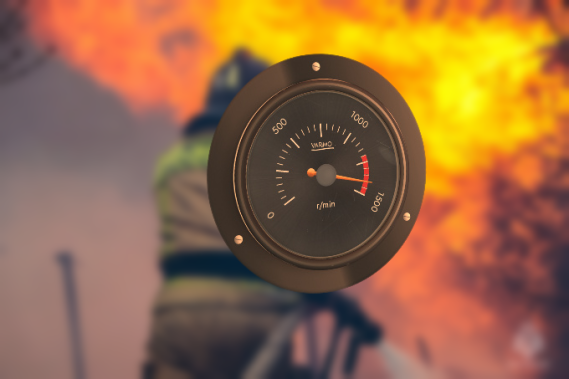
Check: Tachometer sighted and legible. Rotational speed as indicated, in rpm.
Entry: 1400 rpm
